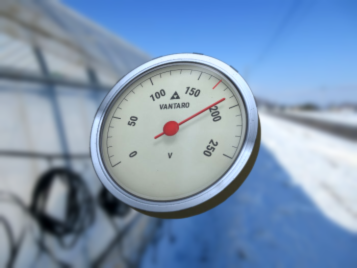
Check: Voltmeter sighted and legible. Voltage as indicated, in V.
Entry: 190 V
